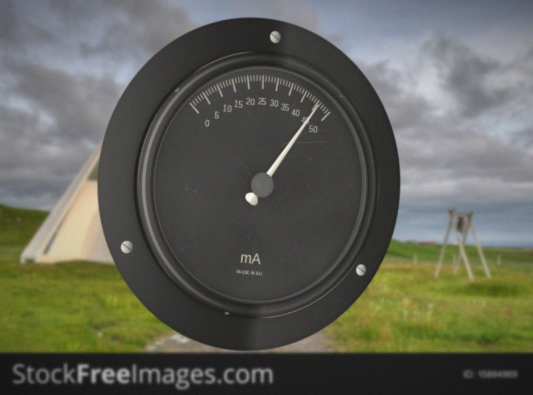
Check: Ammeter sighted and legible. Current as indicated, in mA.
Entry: 45 mA
